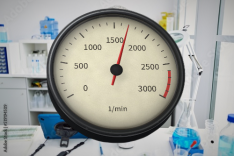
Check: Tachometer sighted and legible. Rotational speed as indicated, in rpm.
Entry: 1700 rpm
